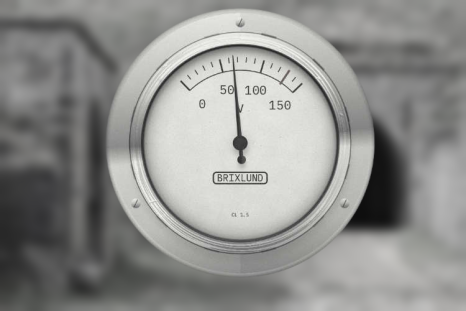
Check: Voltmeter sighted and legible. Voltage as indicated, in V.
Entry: 65 V
